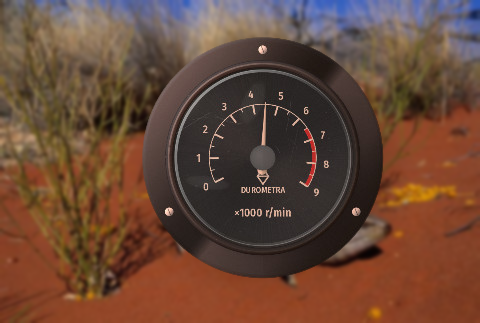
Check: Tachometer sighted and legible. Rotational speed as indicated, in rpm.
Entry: 4500 rpm
